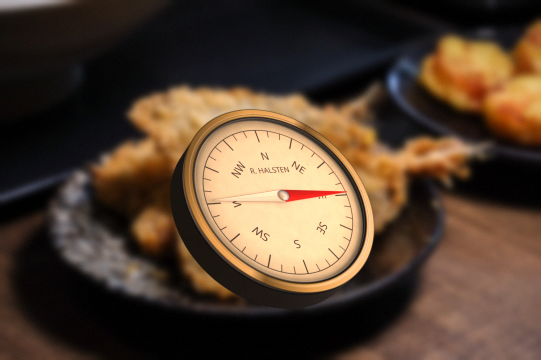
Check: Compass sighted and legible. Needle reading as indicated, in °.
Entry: 90 °
